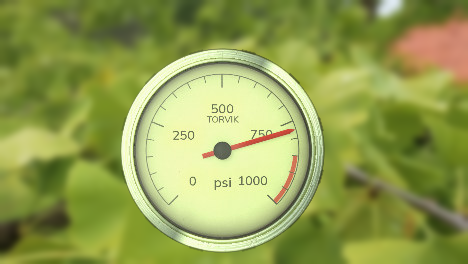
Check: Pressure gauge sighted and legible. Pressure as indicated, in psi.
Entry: 775 psi
